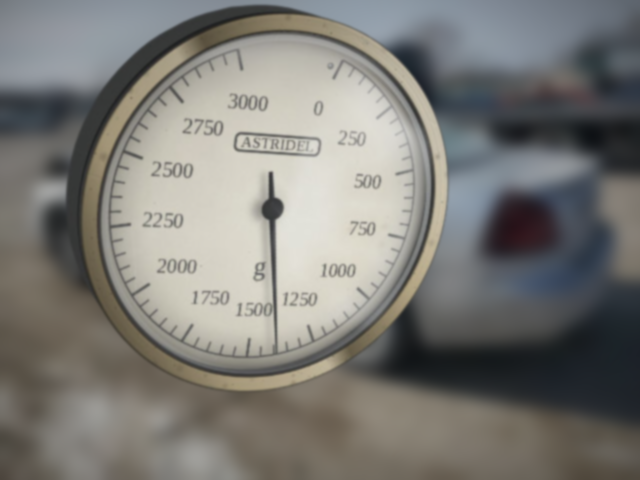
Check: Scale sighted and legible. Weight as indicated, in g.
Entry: 1400 g
